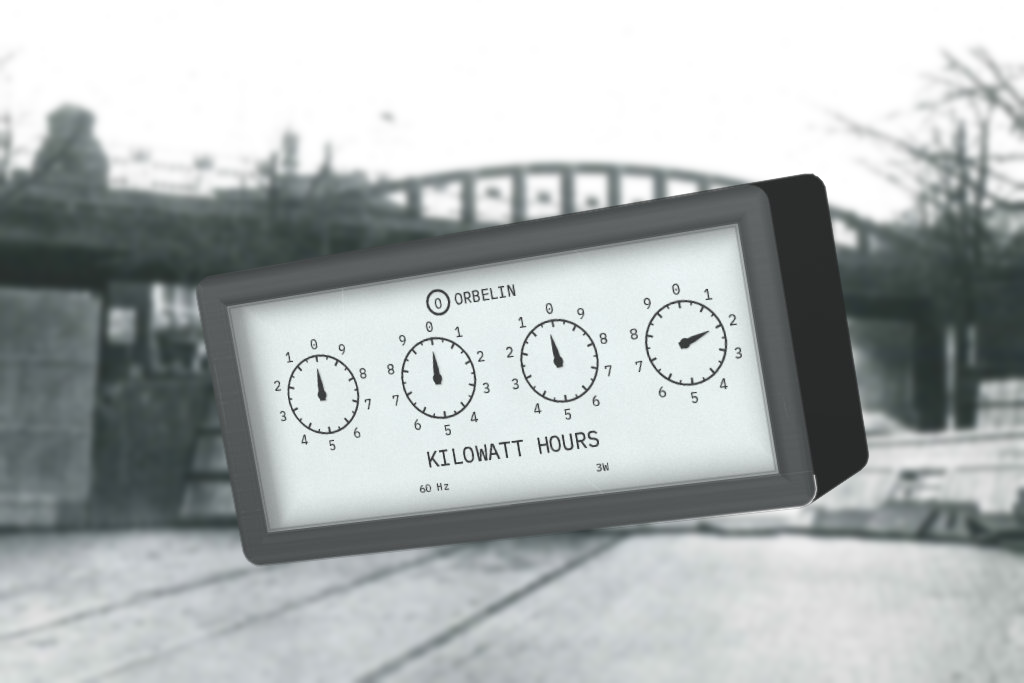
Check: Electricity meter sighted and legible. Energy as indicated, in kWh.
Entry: 2 kWh
